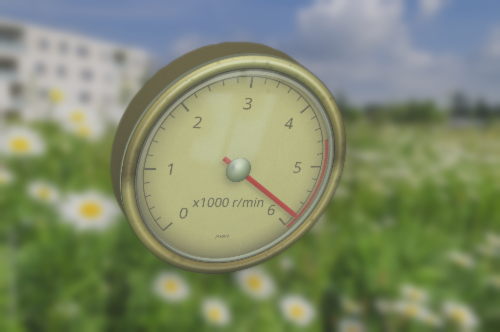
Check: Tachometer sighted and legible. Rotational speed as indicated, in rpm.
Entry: 5800 rpm
